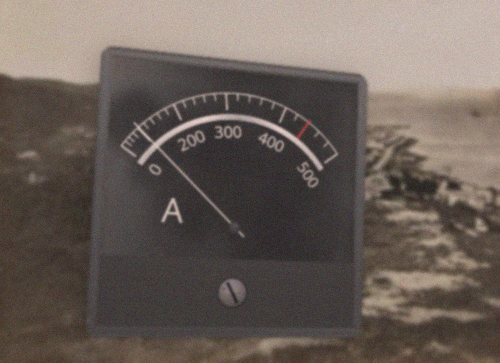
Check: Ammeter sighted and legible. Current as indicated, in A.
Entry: 100 A
